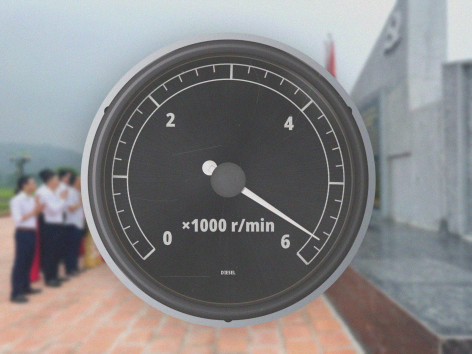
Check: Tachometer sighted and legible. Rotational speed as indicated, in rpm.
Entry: 5700 rpm
